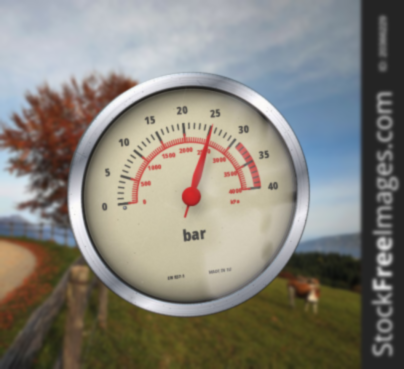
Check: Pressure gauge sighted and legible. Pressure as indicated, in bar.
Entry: 25 bar
